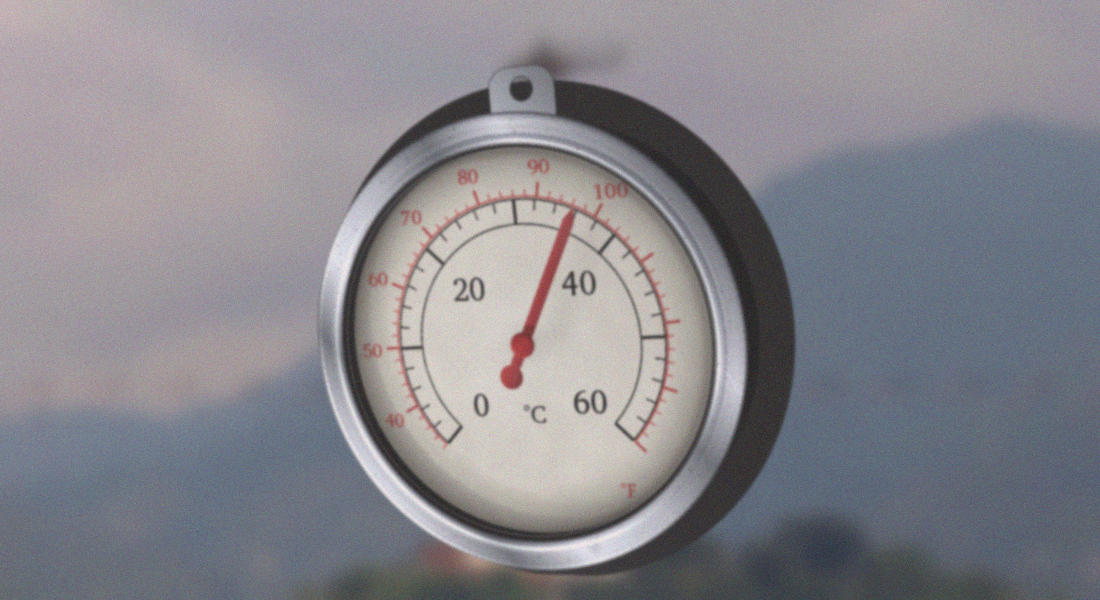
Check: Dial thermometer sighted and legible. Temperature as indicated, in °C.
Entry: 36 °C
